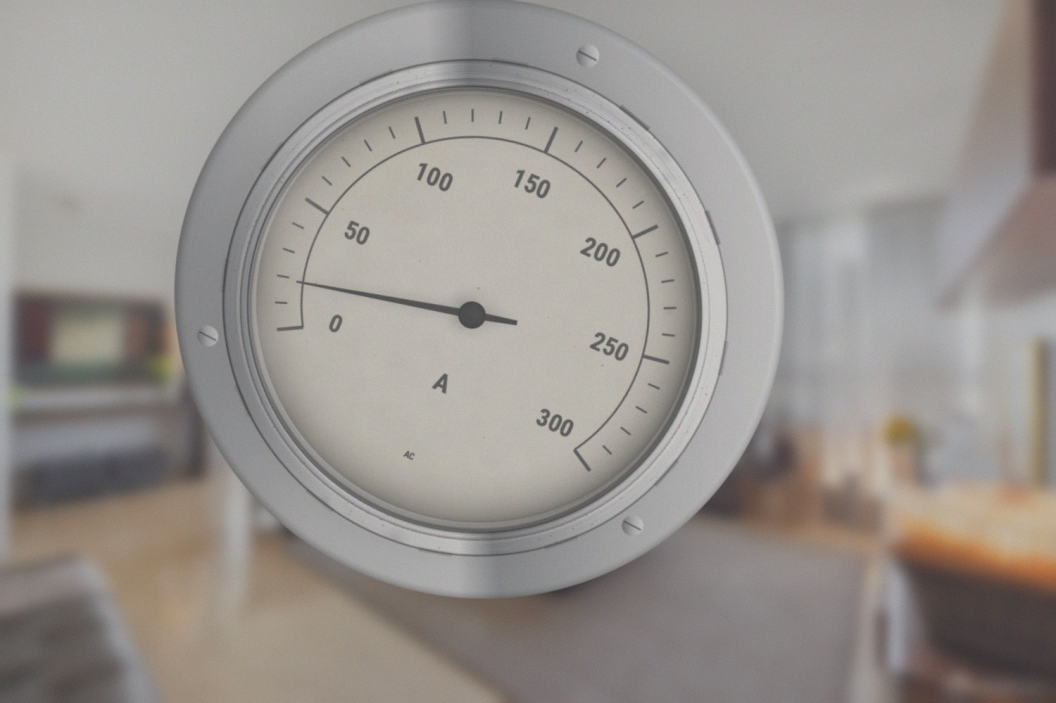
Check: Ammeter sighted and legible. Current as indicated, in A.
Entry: 20 A
